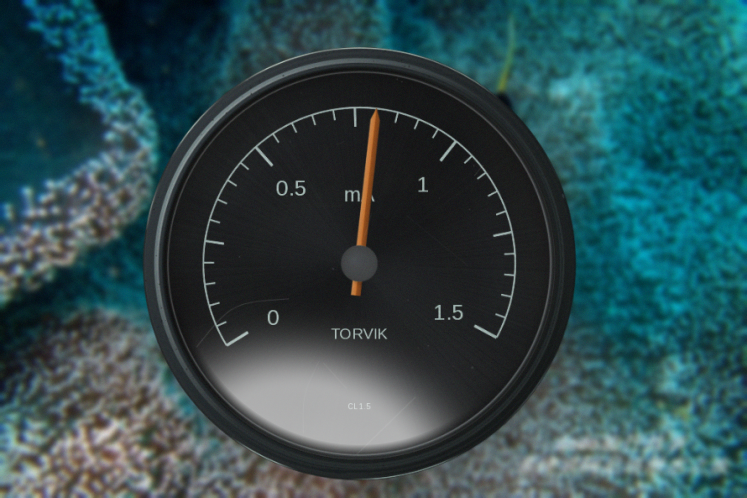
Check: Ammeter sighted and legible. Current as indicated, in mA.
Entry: 0.8 mA
